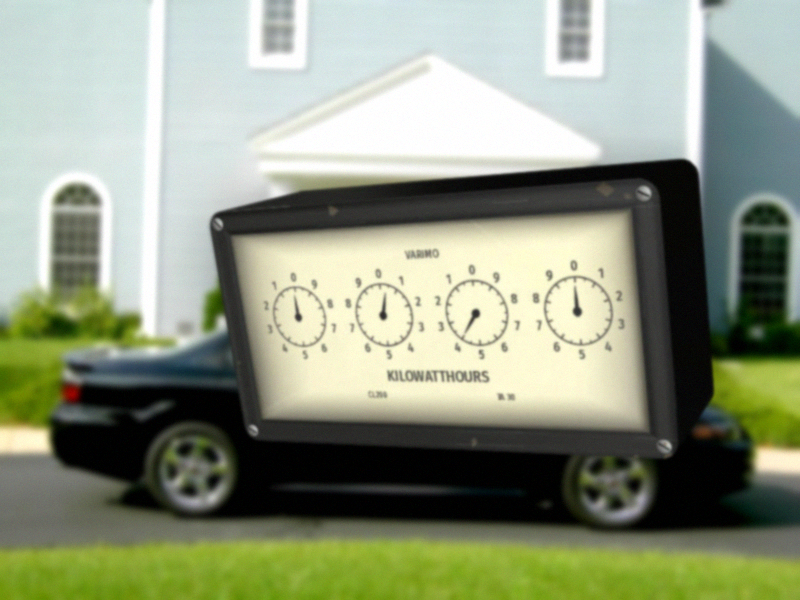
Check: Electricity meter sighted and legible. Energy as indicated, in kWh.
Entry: 40 kWh
